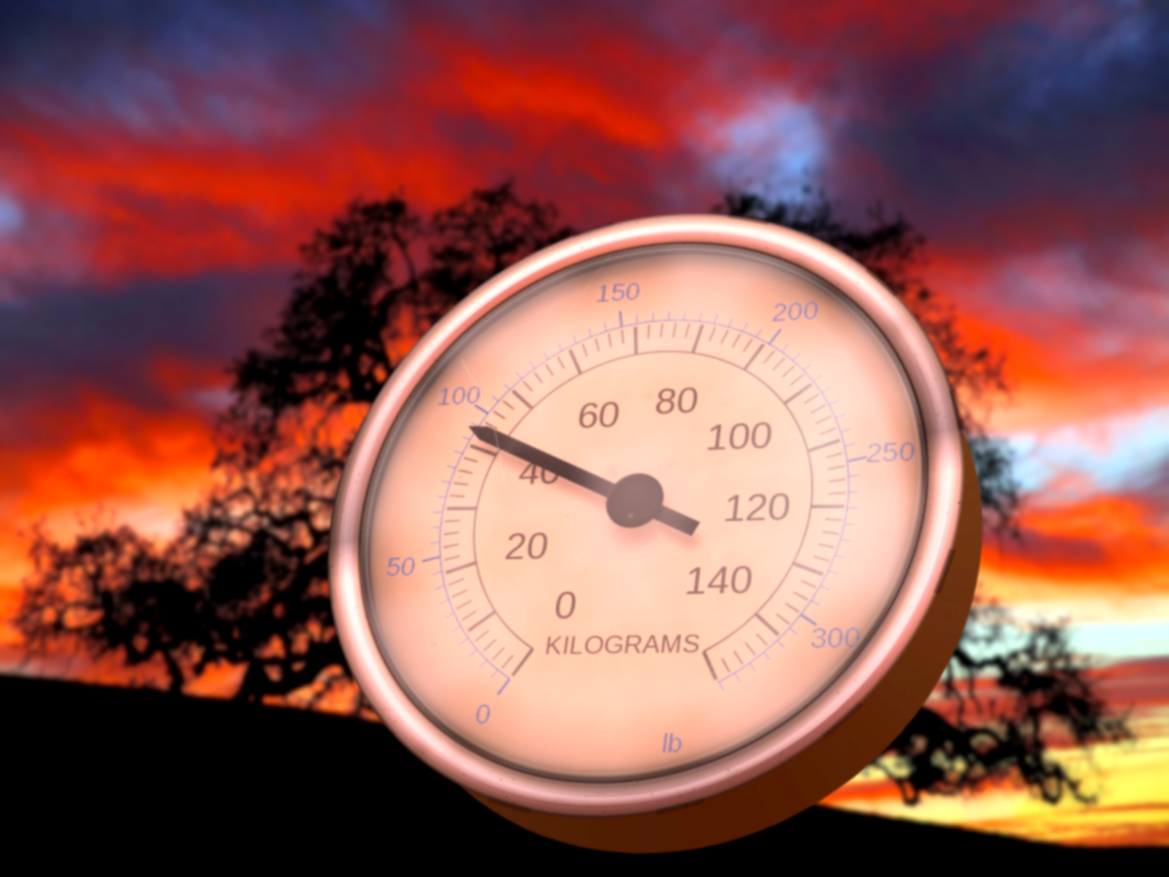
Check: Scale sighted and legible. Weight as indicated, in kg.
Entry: 42 kg
